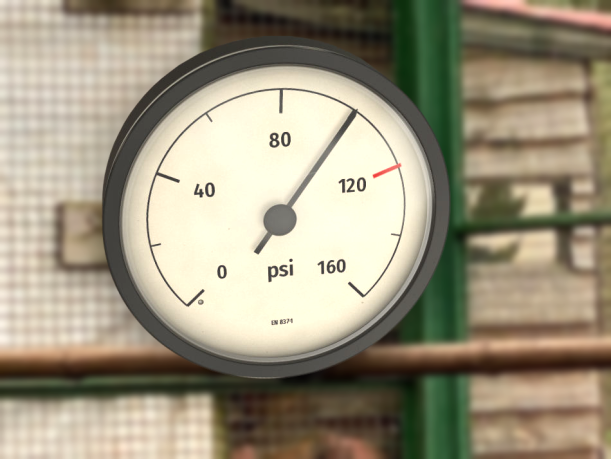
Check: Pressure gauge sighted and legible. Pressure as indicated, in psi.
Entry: 100 psi
